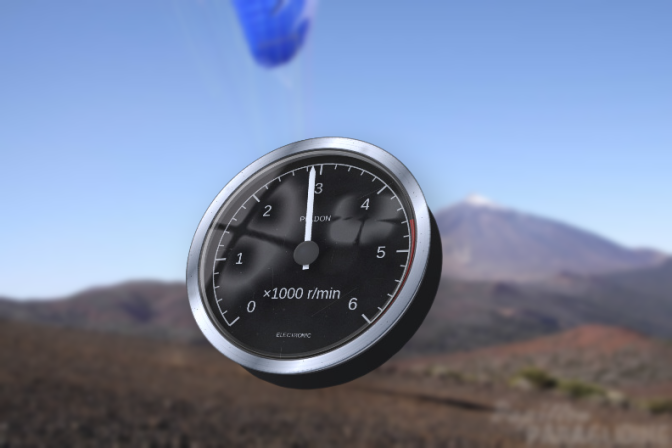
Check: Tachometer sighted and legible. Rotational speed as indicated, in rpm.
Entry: 2900 rpm
